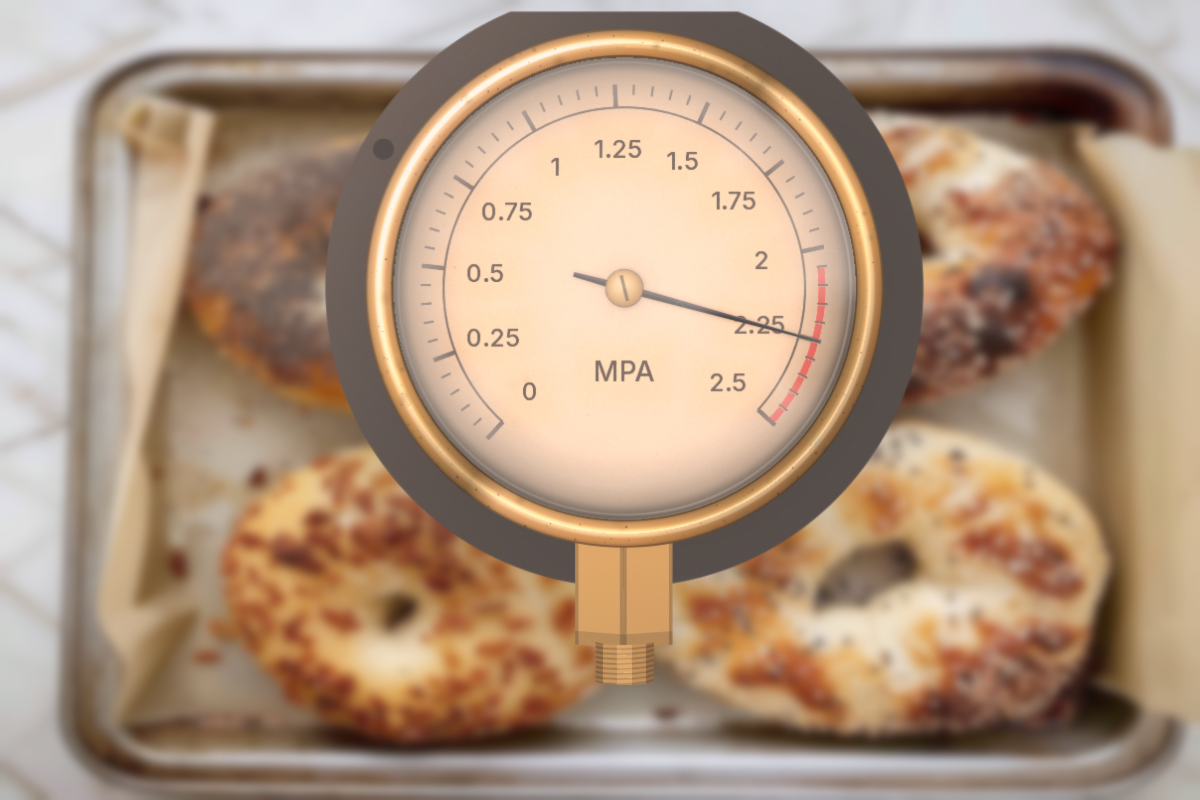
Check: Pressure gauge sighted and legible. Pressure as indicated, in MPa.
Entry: 2.25 MPa
